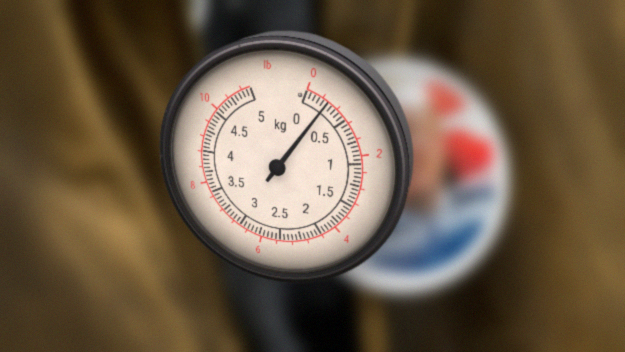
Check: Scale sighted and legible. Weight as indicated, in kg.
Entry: 0.25 kg
